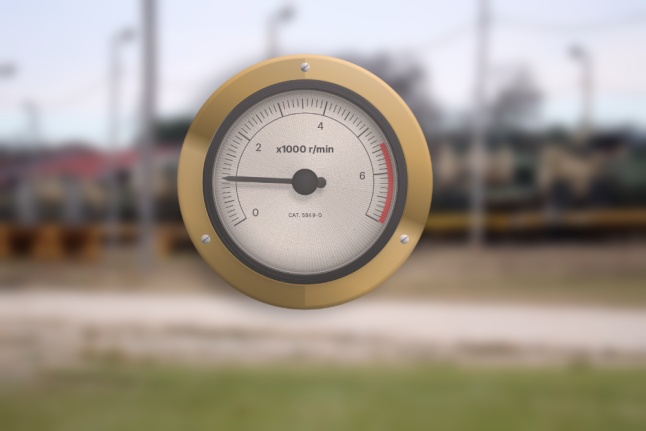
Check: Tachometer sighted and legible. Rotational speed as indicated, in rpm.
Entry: 1000 rpm
